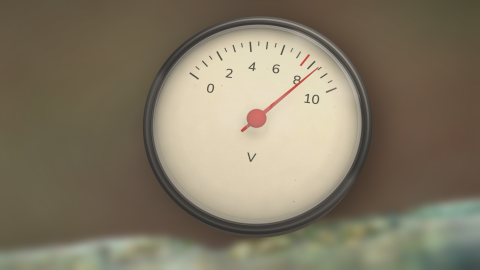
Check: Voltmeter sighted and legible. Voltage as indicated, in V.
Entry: 8.5 V
